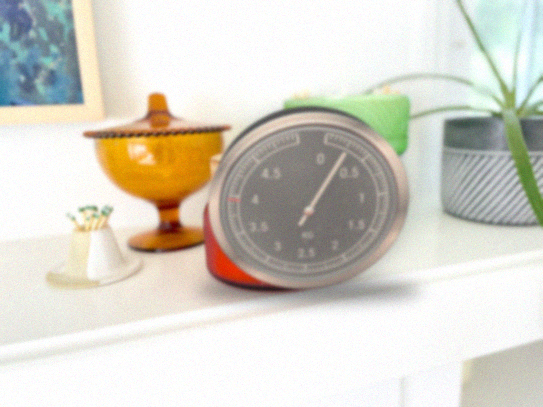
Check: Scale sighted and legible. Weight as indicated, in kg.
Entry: 0.25 kg
